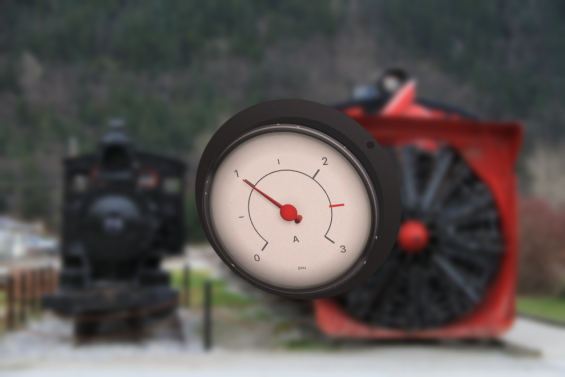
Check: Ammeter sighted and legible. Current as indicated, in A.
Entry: 1 A
